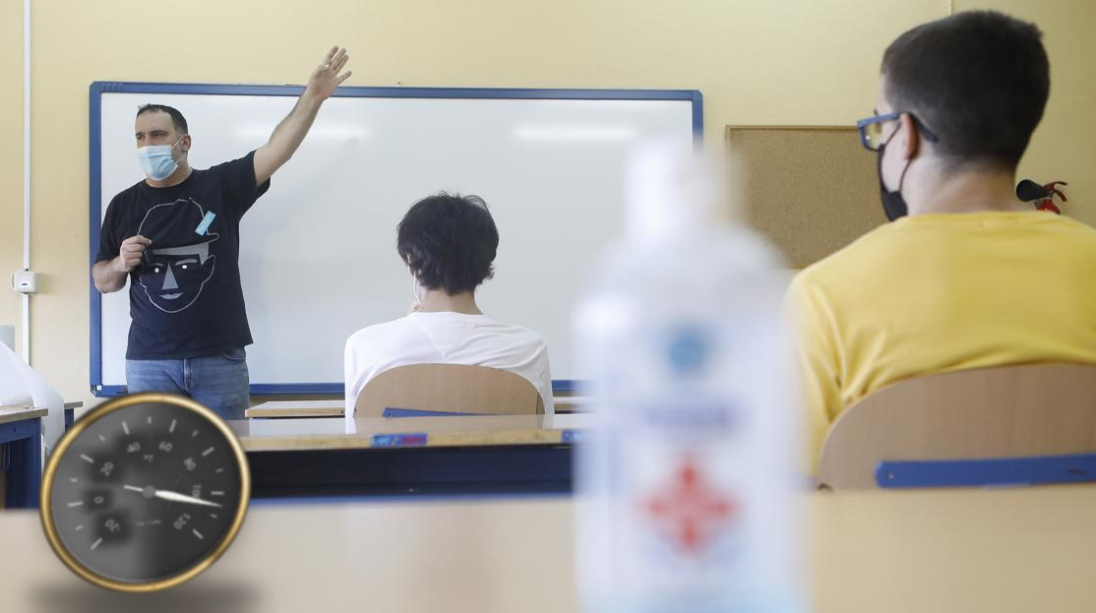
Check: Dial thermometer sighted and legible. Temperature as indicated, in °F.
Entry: 105 °F
